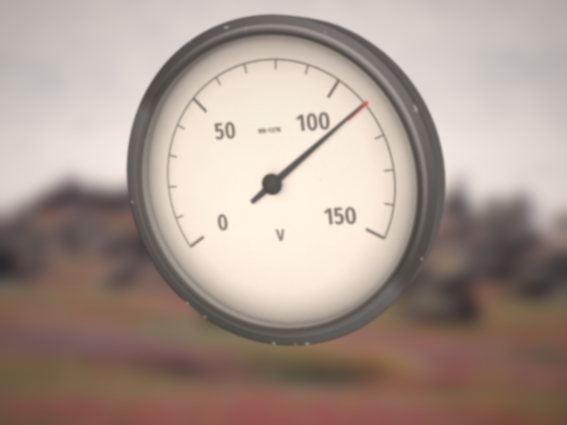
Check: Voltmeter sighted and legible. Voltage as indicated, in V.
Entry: 110 V
